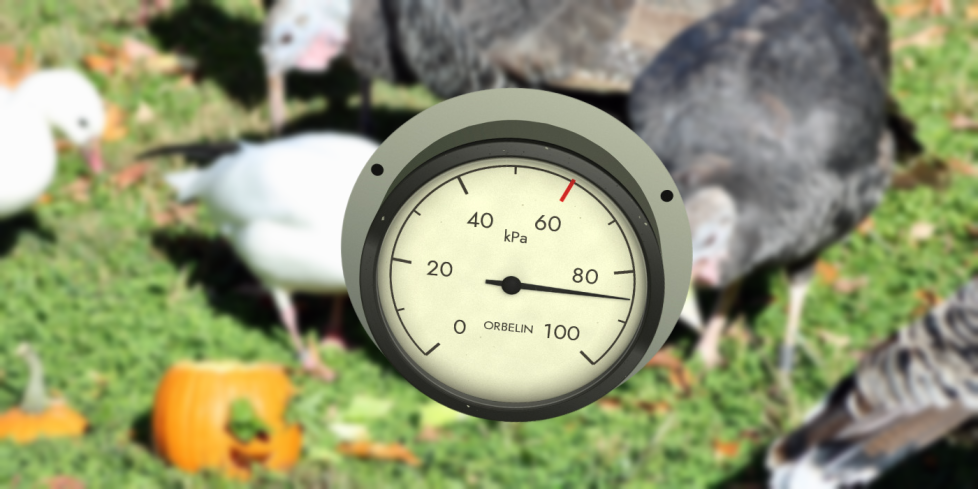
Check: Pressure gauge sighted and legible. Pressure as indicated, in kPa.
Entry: 85 kPa
